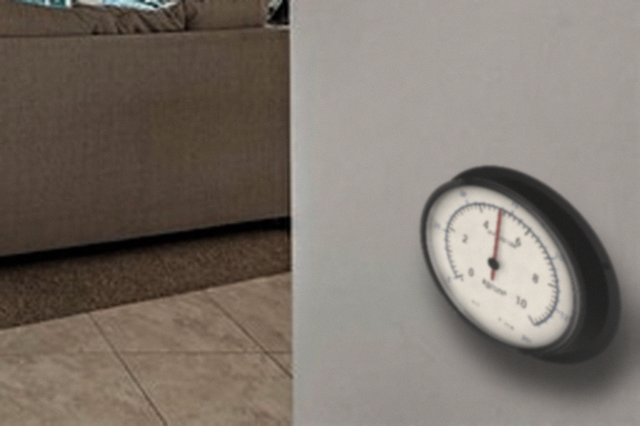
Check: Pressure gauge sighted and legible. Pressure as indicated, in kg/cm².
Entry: 5 kg/cm²
